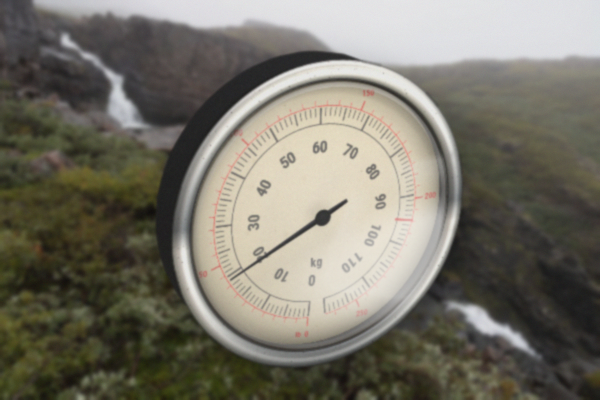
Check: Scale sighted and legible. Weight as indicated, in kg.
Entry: 20 kg
